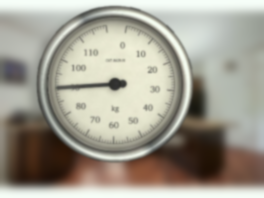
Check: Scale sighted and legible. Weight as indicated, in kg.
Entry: 90 kg
